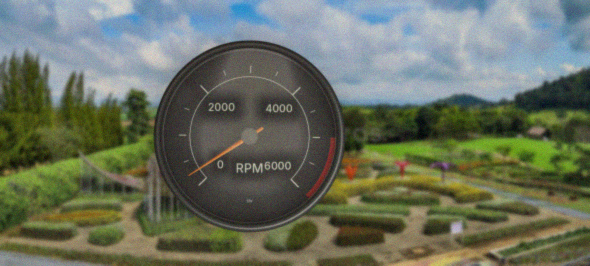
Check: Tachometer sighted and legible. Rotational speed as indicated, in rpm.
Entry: 250 rpm
